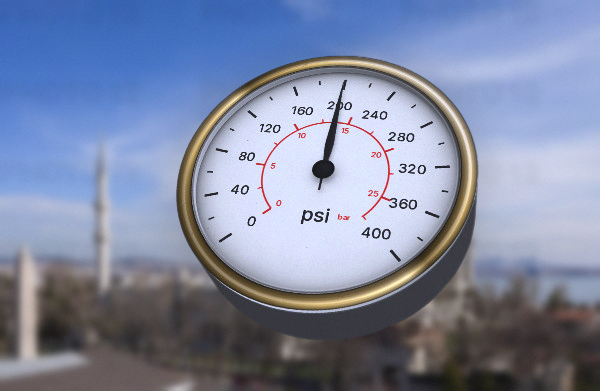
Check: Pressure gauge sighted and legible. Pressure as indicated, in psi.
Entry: 200 psi
